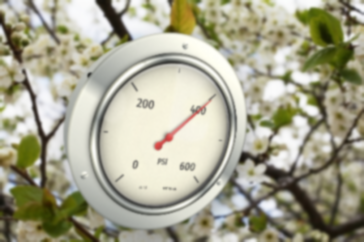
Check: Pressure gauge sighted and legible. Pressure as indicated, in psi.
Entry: 400 psi
